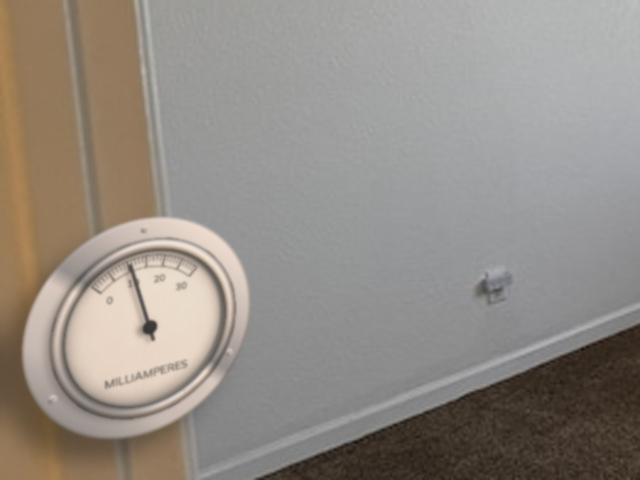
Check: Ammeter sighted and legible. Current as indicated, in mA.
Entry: 10 mA
